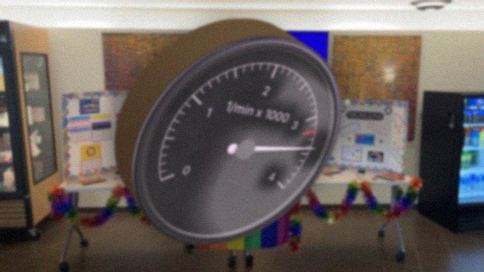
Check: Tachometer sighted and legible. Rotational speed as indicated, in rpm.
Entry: 3400 rpm
